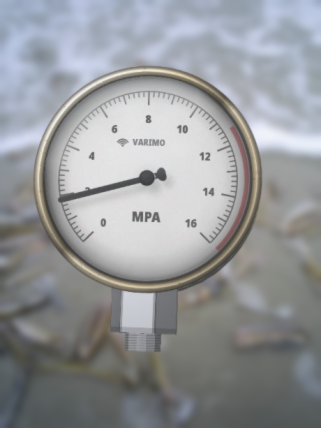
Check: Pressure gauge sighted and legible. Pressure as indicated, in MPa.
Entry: 1.8 MPa
